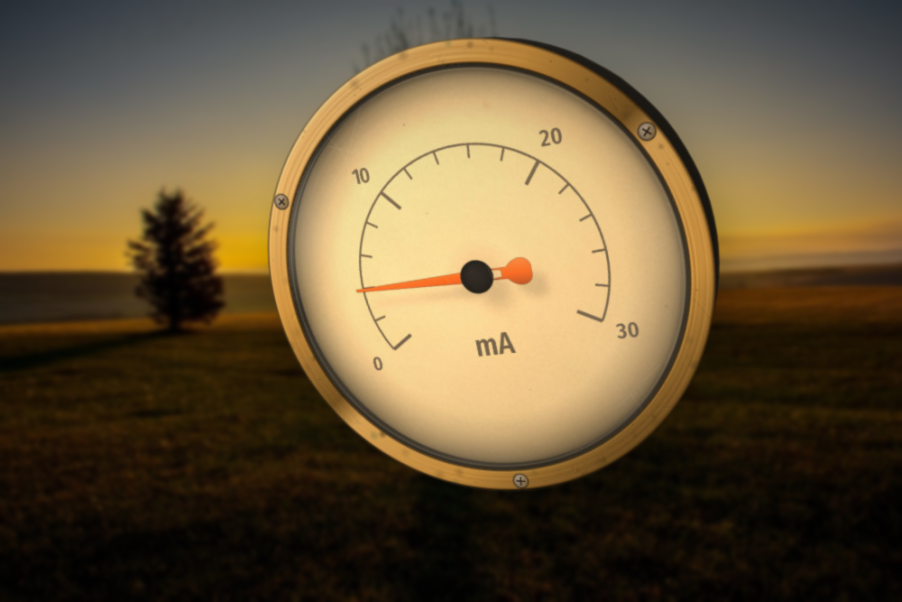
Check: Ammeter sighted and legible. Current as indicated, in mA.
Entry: 4 mA
